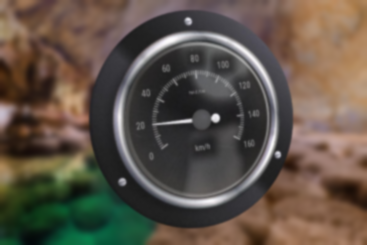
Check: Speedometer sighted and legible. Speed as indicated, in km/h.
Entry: 20 km/h
